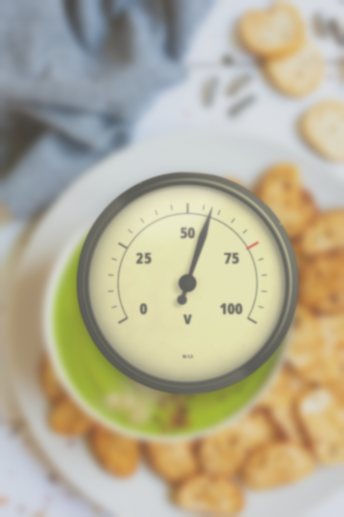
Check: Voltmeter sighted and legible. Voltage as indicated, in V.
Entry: 57.5 V
